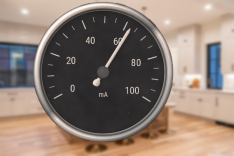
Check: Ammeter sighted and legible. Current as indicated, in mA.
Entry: 62.5 mA
